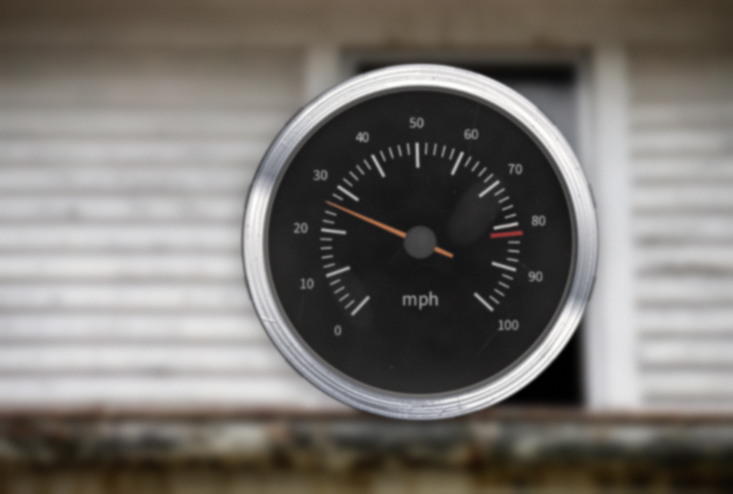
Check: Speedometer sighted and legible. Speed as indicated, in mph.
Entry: 26 mph
